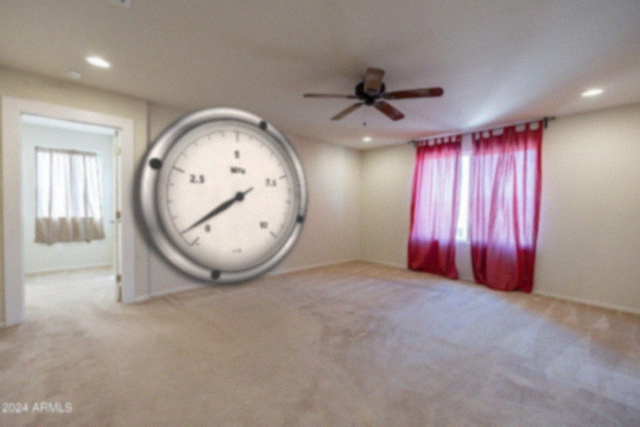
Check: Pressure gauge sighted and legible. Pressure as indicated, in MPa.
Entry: 0.5 MPa
